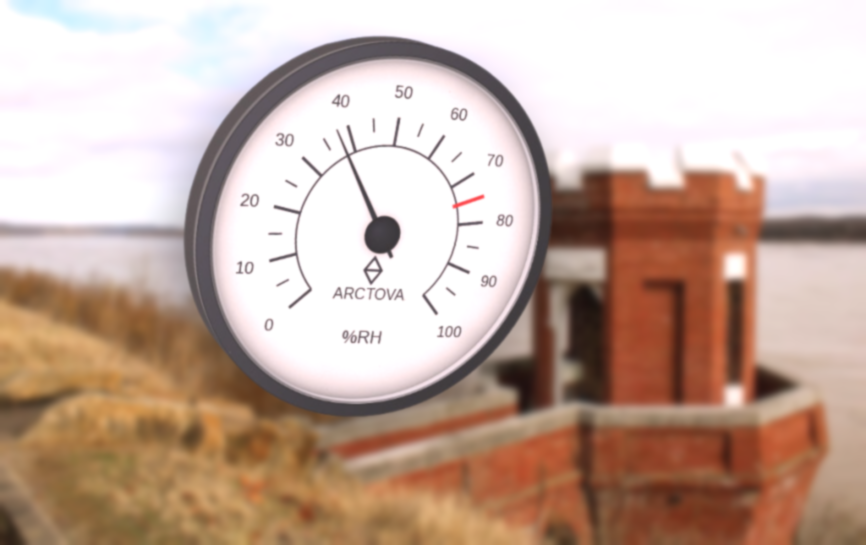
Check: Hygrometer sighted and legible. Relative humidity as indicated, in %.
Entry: 37.5 %
